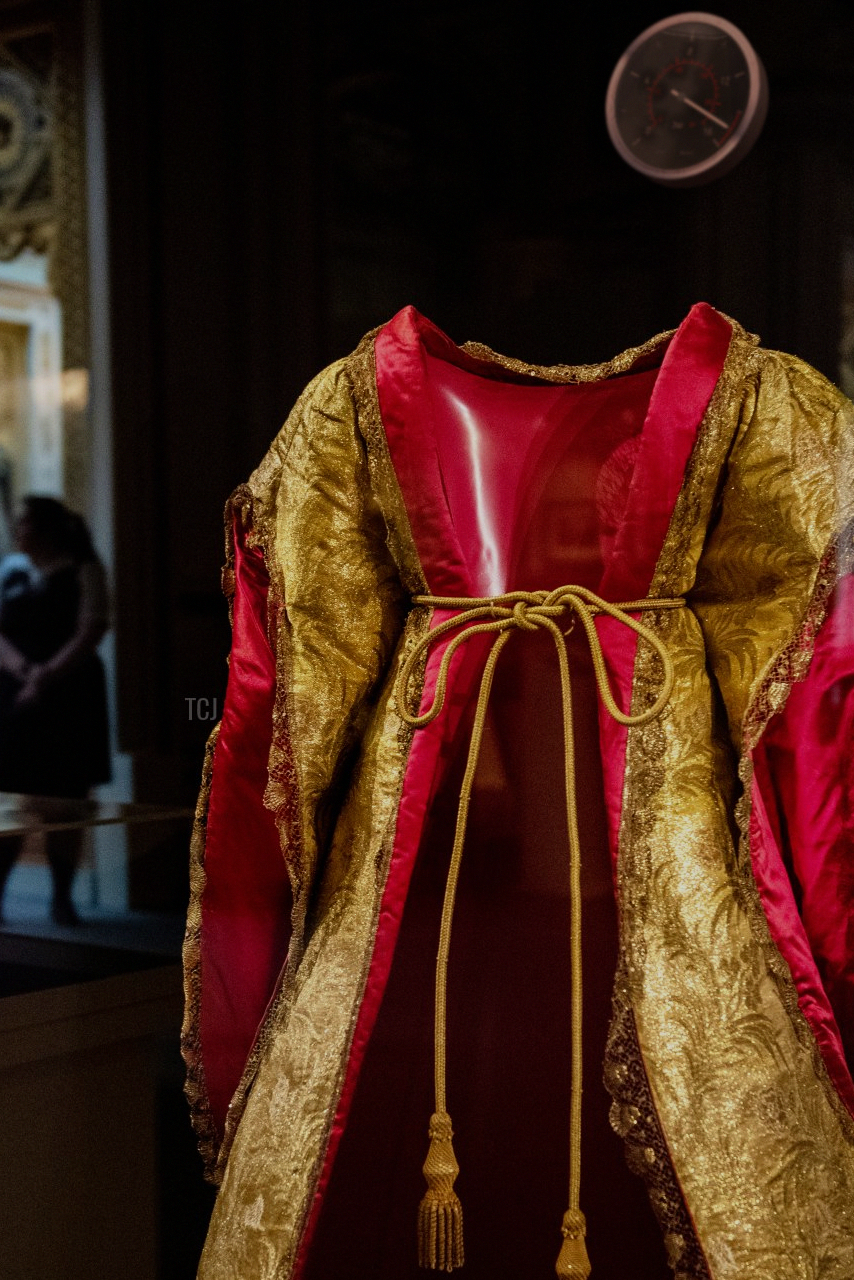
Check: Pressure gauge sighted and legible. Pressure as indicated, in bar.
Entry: 15 bar
